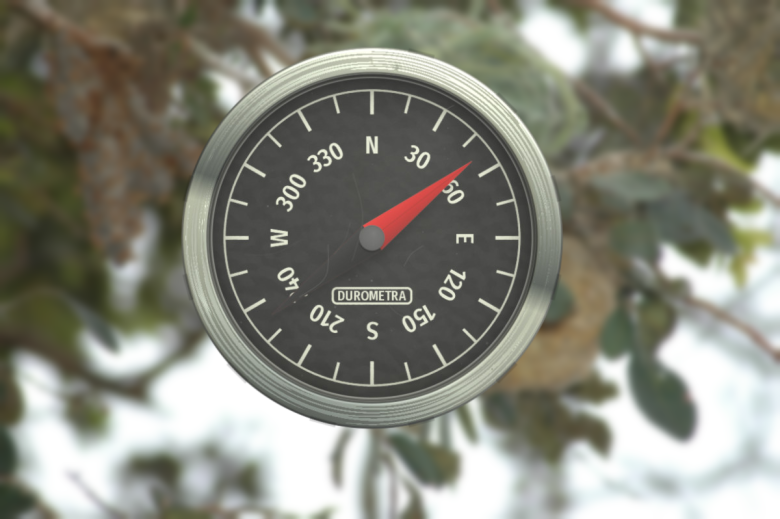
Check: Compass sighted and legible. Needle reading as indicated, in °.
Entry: 52.5 °
